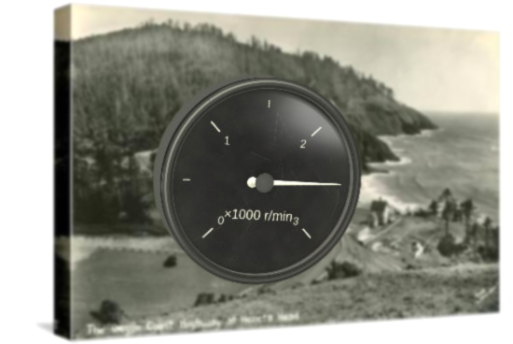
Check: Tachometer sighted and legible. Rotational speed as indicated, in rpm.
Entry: 2500 rpm
